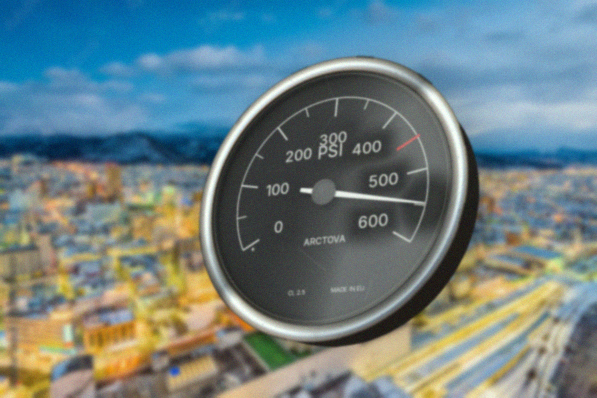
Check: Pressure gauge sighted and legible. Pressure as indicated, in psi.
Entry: 550 psi
